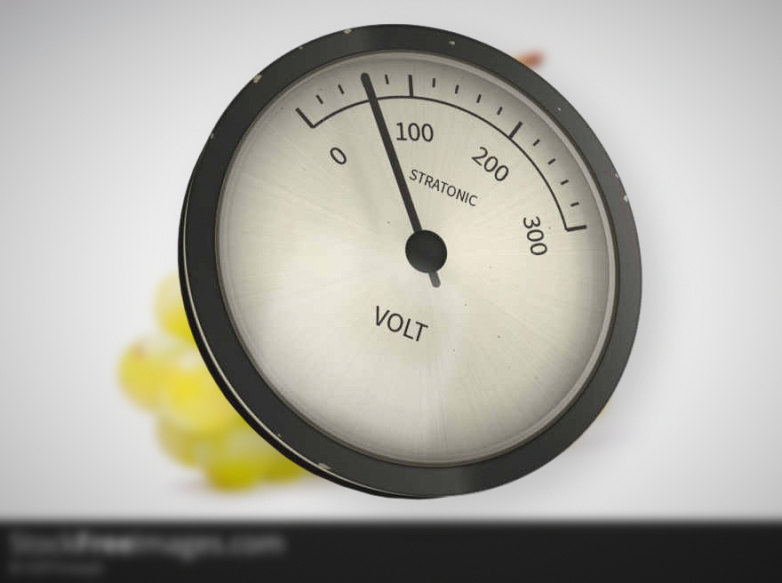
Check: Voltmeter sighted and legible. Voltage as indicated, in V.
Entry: 60 V
